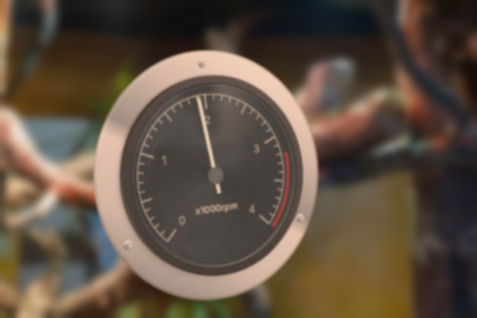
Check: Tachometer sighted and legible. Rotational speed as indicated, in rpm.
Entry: 1900 rpm
